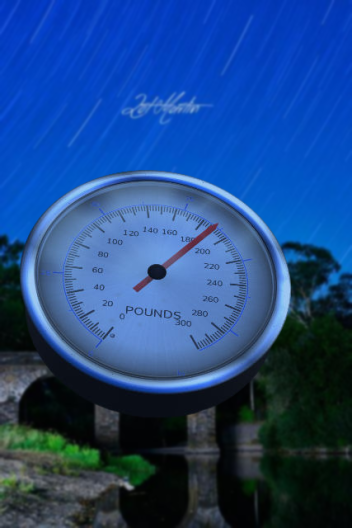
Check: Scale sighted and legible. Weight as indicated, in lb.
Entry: 190 lb
